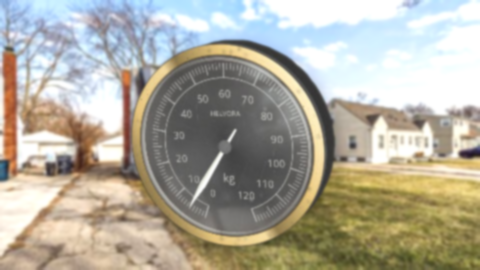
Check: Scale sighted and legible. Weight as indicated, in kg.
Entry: 5 kg
